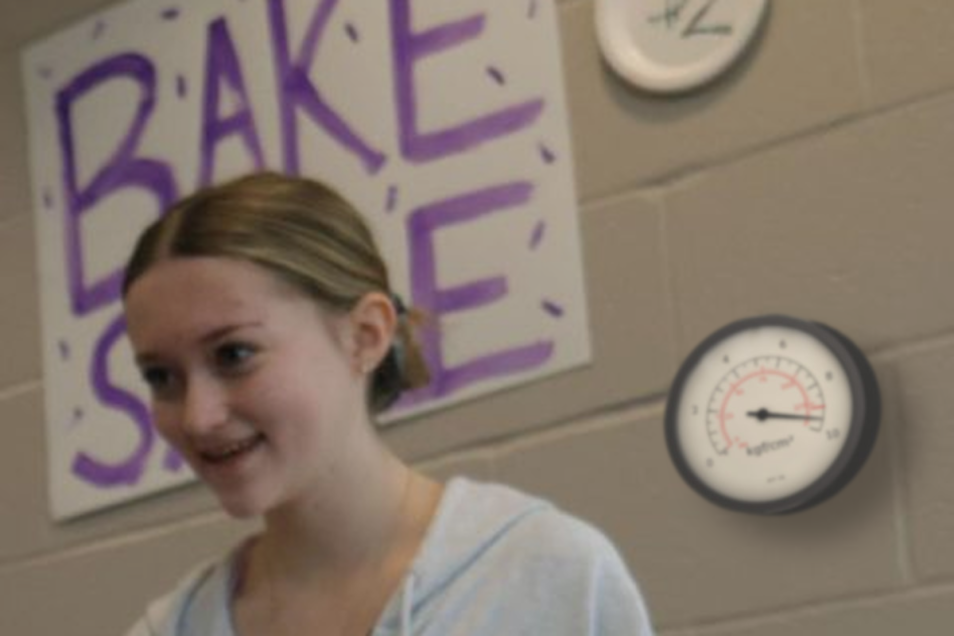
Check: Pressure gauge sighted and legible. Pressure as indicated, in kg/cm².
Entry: 9.5 kg/cm²
